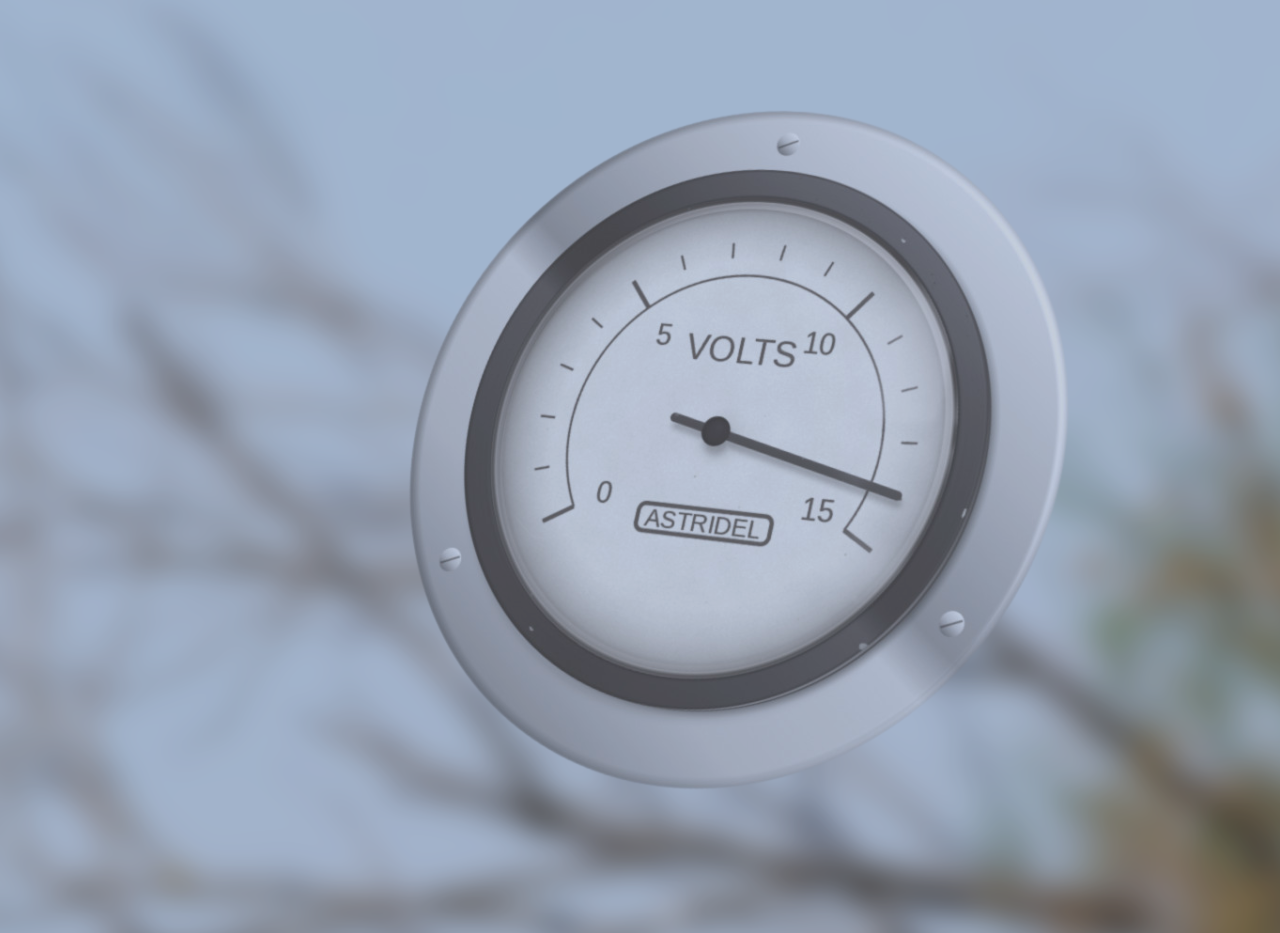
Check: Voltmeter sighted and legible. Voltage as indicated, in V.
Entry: 14 V
